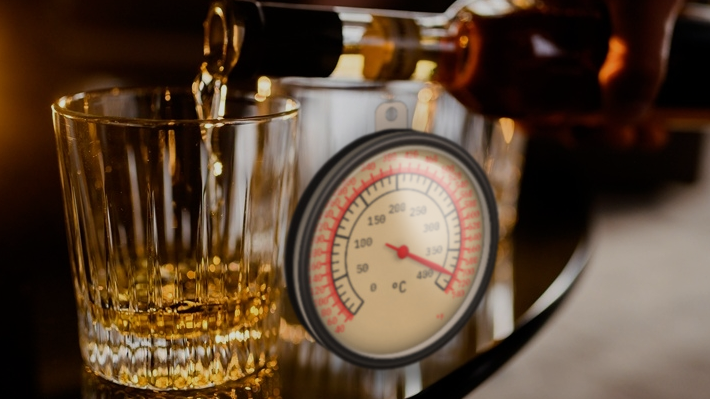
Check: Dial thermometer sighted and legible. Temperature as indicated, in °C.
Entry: 380 °C
